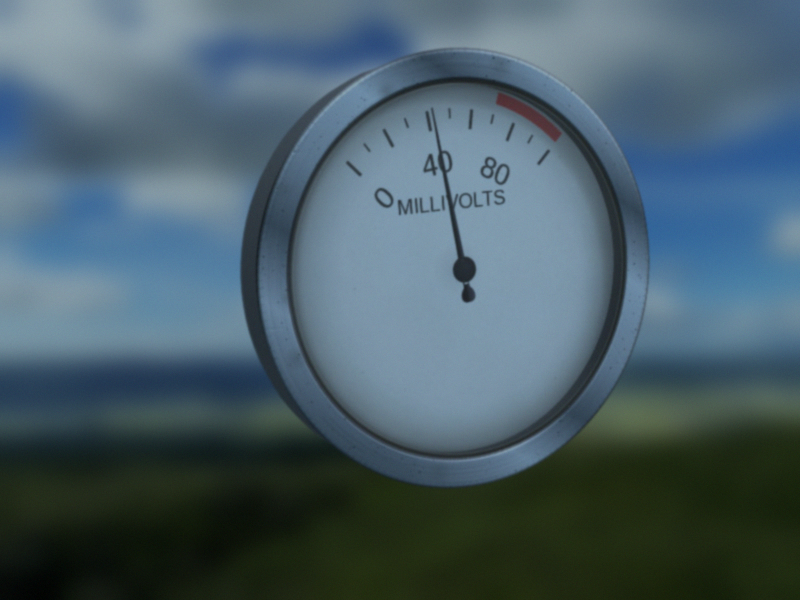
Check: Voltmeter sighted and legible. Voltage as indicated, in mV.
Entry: 40 mV
